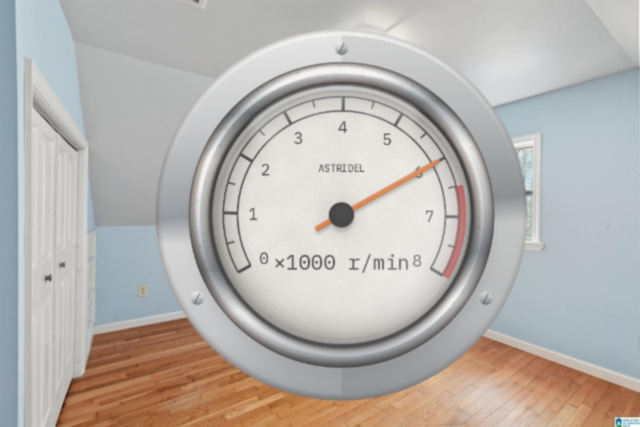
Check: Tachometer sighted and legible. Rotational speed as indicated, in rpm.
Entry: 6000 rpm
